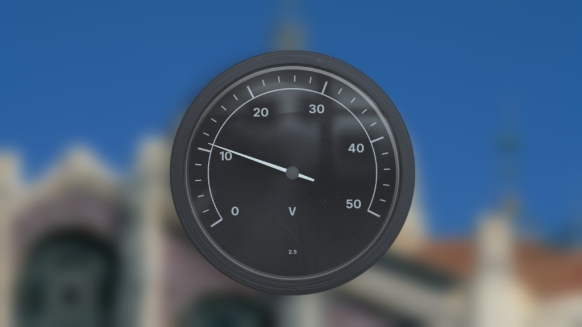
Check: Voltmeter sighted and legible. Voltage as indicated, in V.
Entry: 11 V
